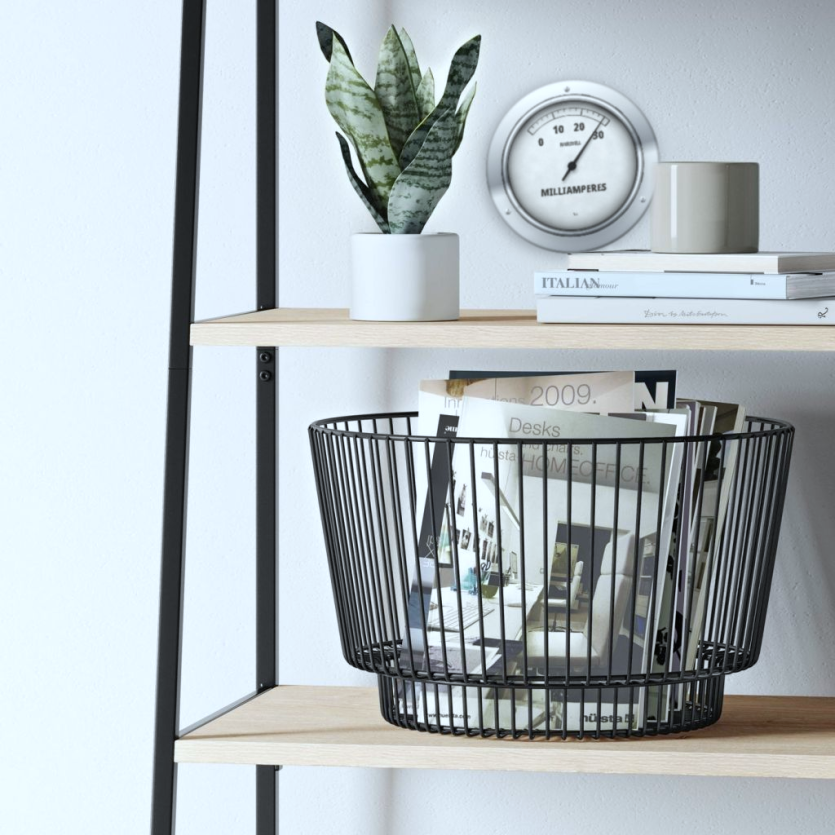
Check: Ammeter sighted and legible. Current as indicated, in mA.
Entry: 28 mA
